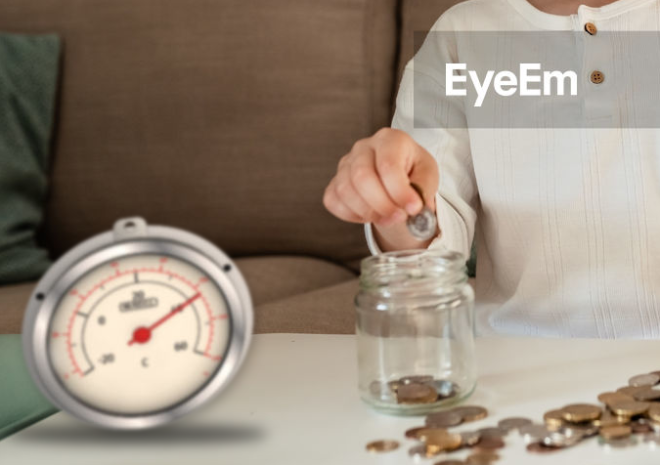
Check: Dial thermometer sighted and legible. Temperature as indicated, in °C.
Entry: 40 °C
